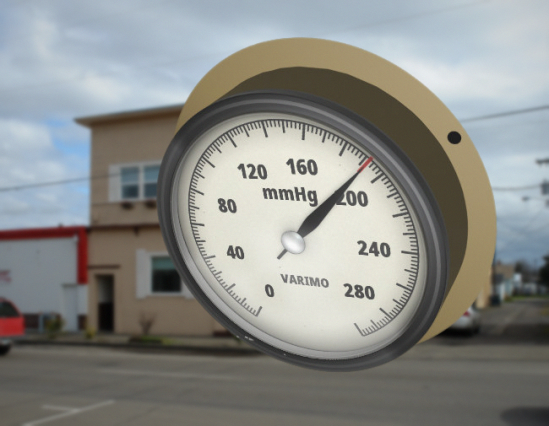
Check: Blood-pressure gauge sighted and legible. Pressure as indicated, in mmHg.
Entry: 192 mmHg
